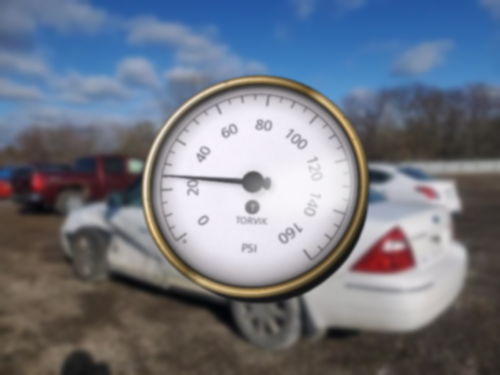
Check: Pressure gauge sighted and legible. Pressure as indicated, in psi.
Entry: 25 psi
